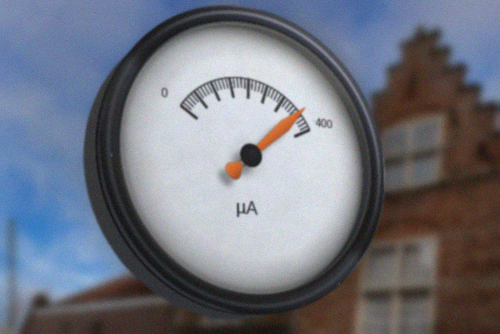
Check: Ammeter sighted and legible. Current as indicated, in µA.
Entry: 350 µA
